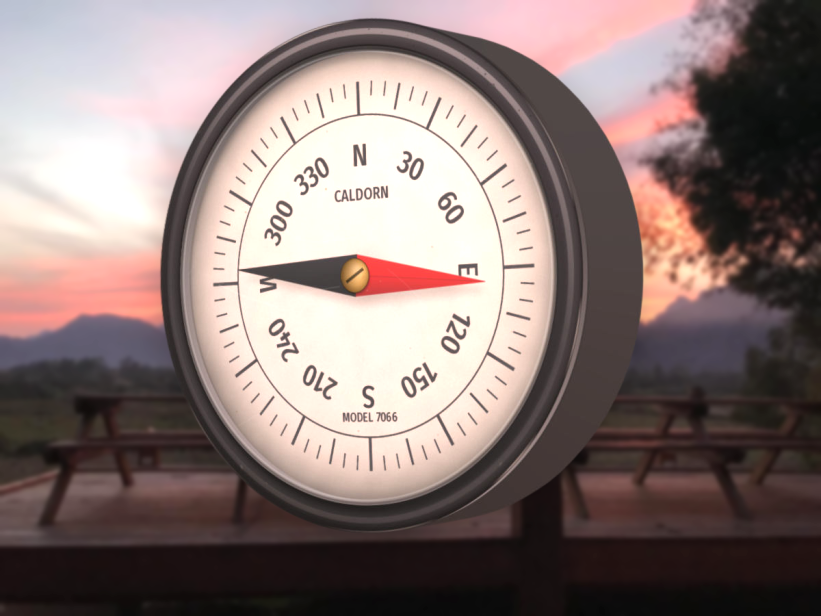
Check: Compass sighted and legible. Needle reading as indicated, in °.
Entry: 95 °
